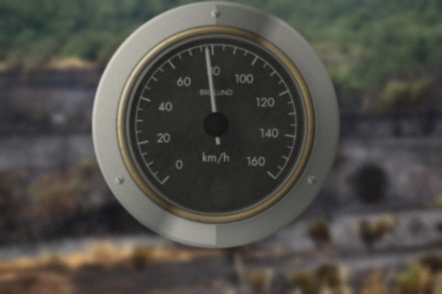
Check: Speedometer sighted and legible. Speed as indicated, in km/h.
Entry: 77.5 km/h
